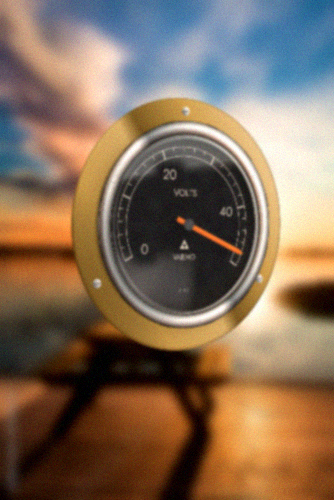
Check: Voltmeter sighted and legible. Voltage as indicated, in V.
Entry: 48 V
